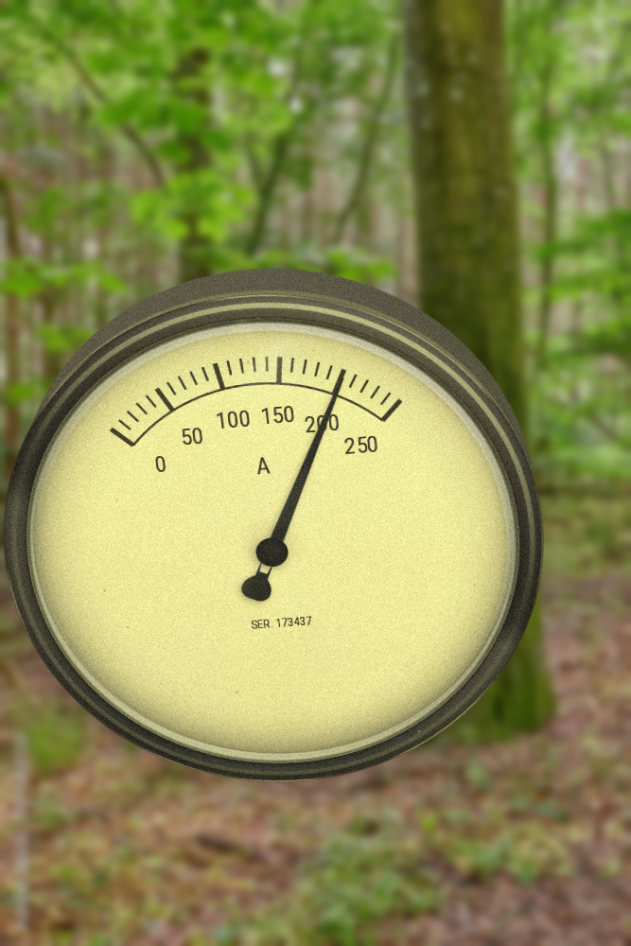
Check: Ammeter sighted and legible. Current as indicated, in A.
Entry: 200 A
